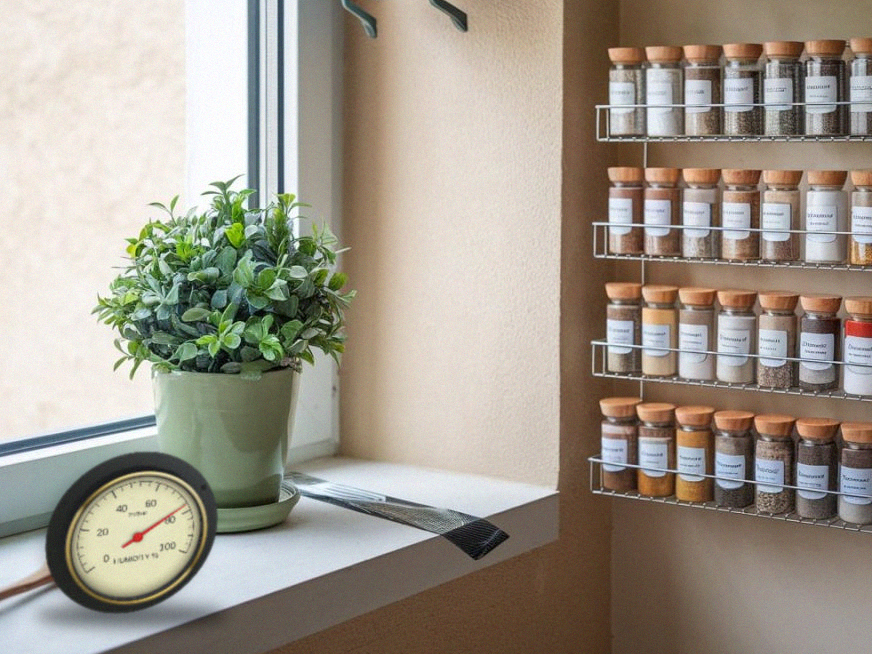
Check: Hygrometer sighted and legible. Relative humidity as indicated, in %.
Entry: 76 %
